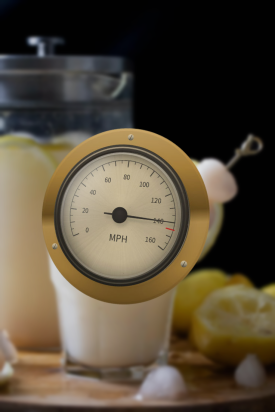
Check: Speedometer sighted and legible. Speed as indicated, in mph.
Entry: 140 mph
